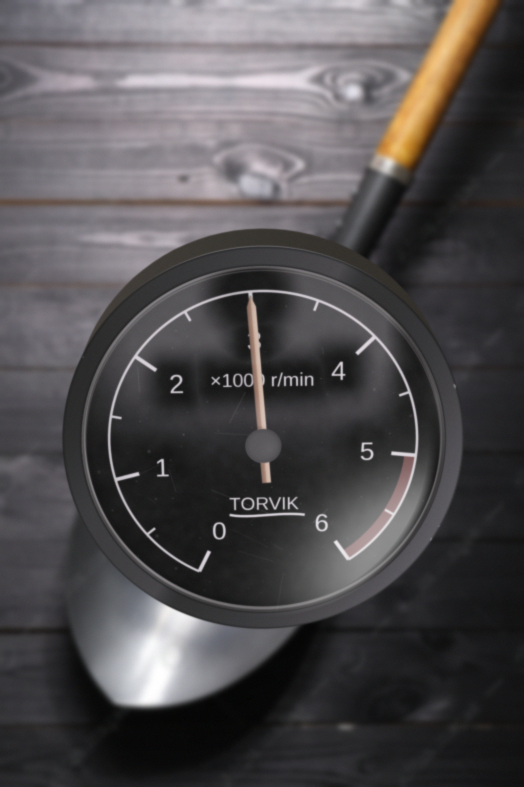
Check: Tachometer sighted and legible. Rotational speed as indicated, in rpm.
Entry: 3000 rpm
